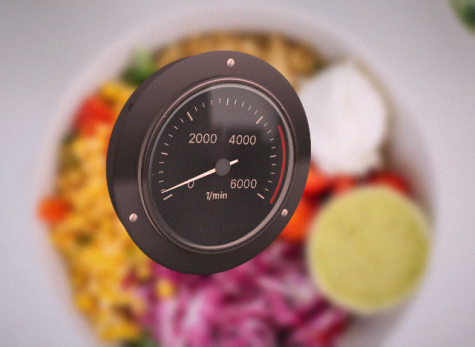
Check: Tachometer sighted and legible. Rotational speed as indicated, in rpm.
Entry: 200 rpm
